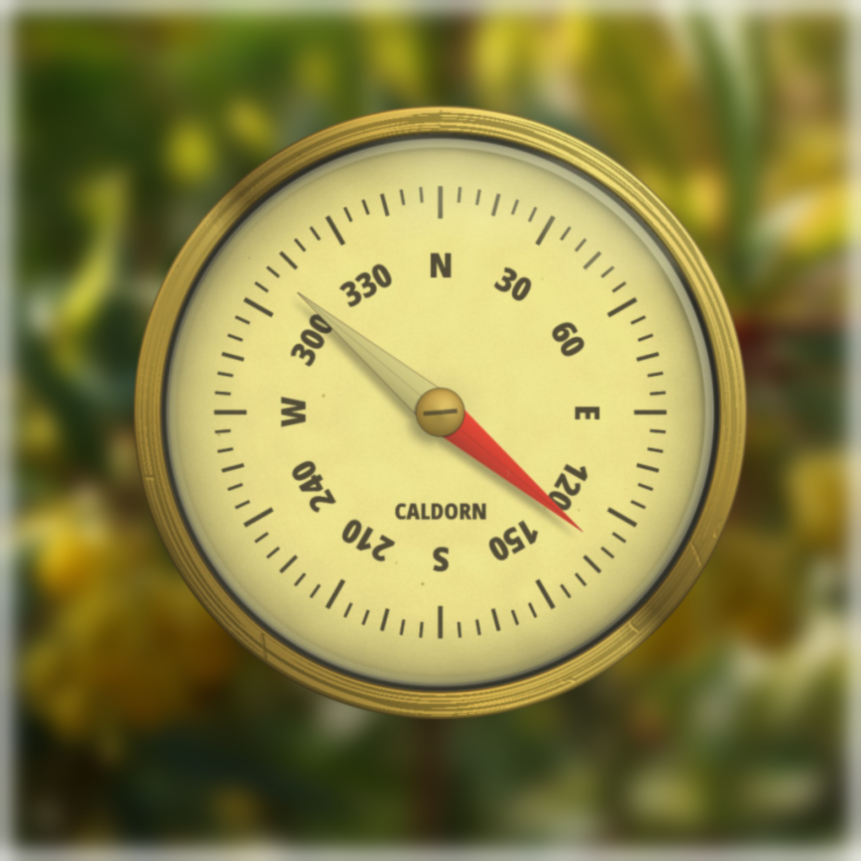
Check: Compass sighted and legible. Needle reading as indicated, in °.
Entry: 130 °
